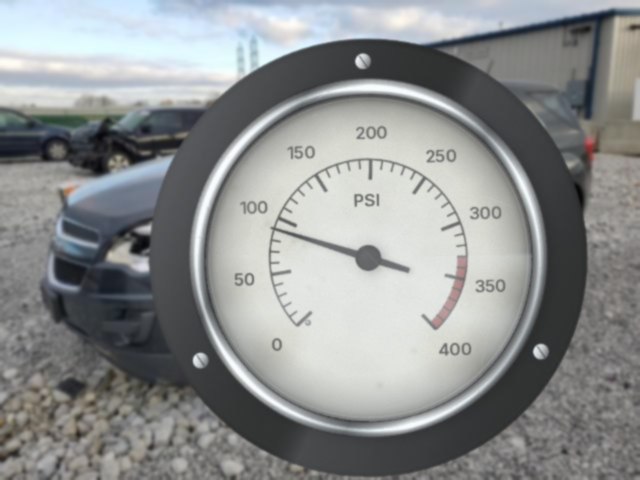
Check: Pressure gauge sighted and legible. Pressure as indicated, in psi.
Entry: 90 psi
